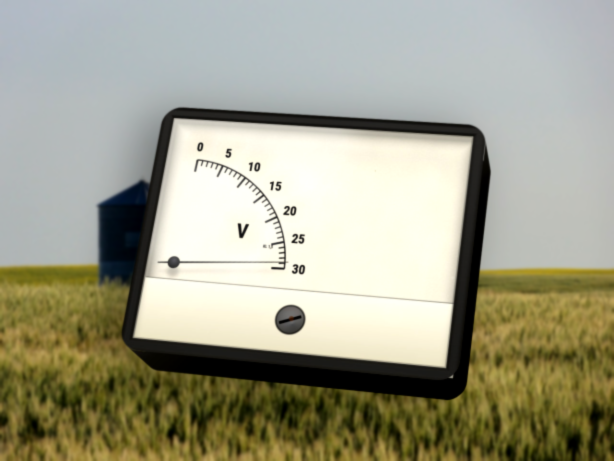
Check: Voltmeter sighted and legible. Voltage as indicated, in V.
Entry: 29 V
